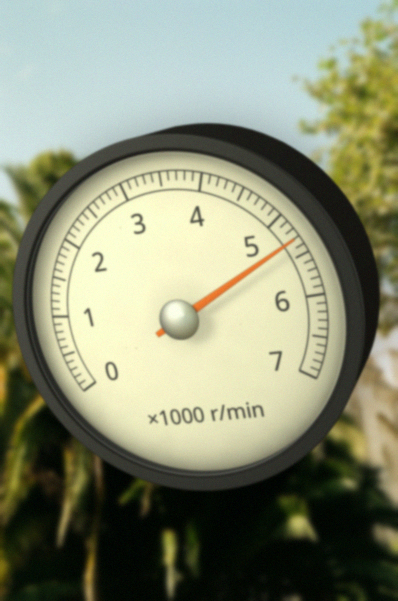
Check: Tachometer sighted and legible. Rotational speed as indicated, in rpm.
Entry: 5300 rpm
